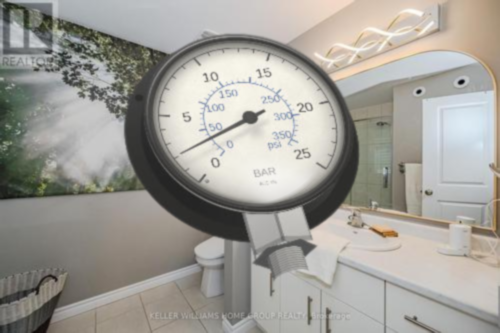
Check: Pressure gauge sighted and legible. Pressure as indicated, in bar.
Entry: 2 bar
